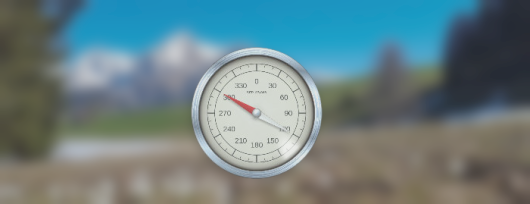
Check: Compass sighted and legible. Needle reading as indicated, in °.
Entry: 300 °
